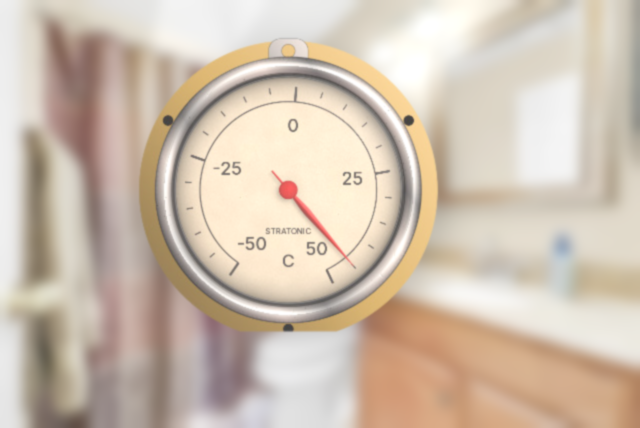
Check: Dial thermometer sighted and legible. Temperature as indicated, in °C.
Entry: 45 °C
